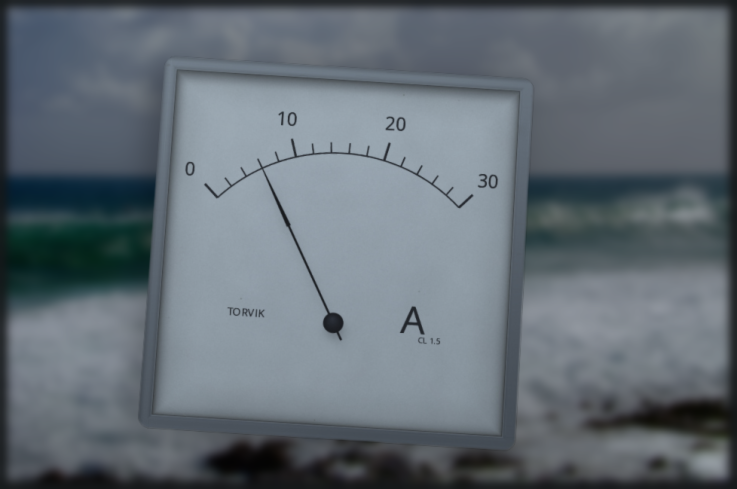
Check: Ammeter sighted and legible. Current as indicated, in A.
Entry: 6 A
